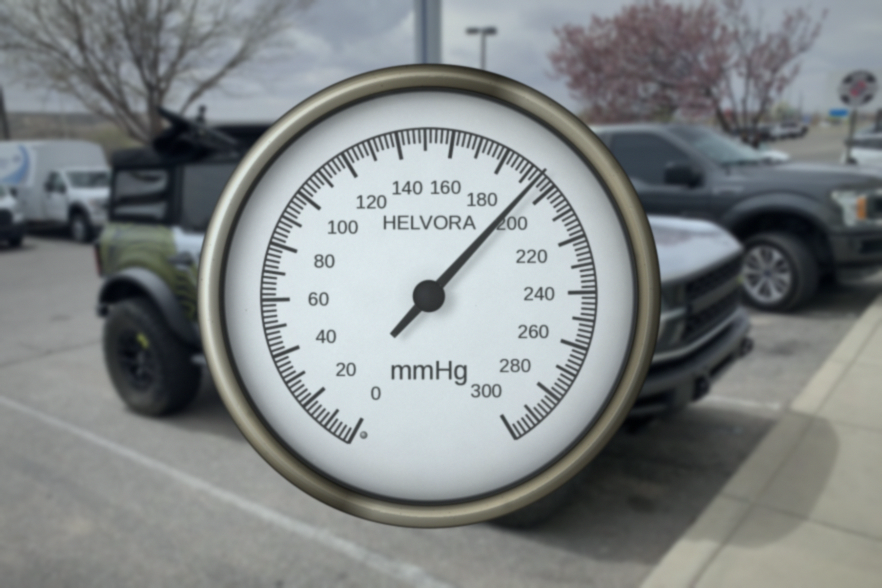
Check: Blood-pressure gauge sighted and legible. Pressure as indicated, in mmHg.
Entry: 194 mmHg
